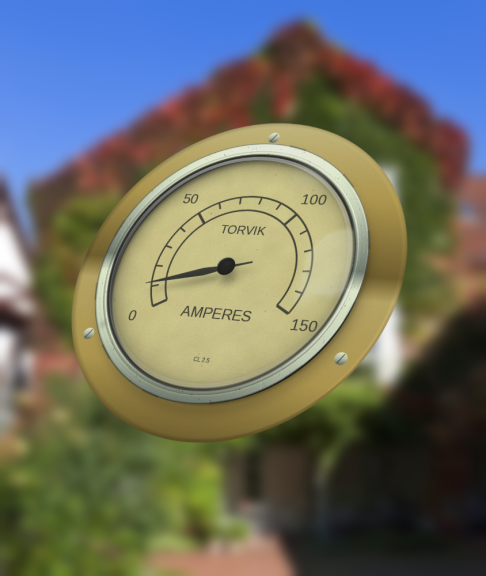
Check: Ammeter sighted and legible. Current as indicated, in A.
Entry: 10 A
